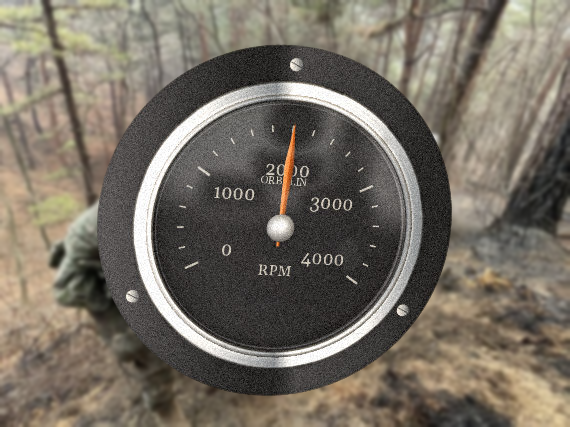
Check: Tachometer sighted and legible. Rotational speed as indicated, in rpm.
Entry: 2000 rpm
